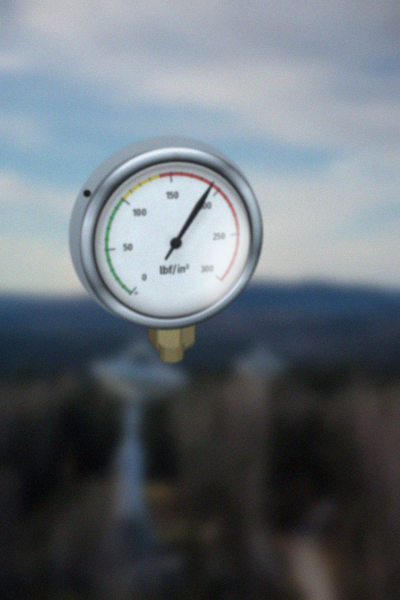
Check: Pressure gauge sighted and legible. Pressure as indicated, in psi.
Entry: 190 psi
